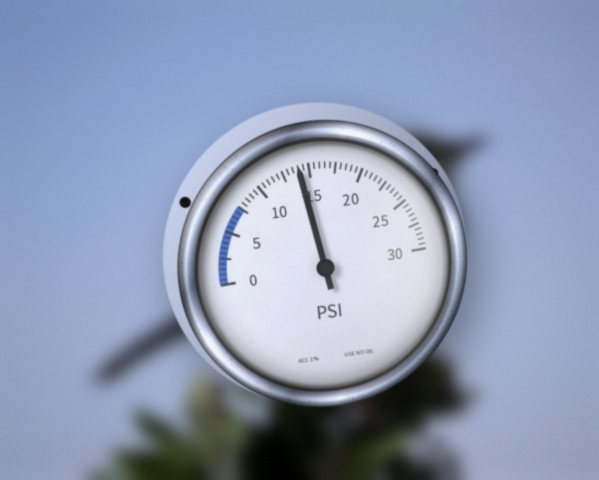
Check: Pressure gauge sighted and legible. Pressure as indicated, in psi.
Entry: 14 psi
